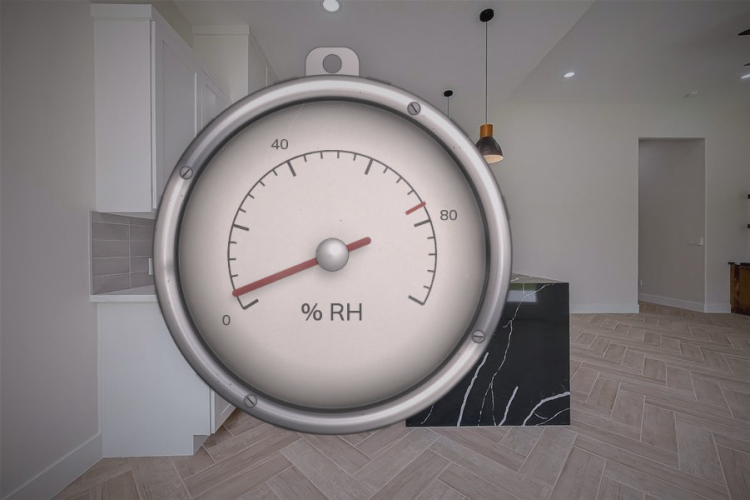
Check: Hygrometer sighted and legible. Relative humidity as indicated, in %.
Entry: 4 %
